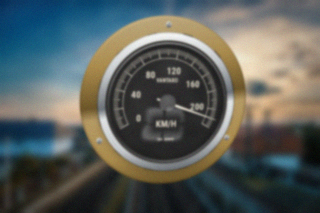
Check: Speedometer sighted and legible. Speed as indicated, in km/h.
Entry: 210 km/h
